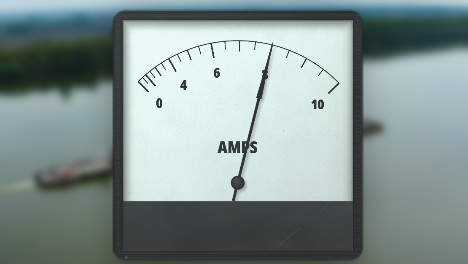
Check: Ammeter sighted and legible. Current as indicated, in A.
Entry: 8 A
